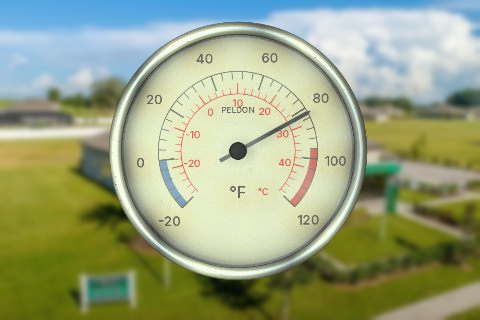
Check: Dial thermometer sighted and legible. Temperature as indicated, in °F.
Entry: 82 °F
